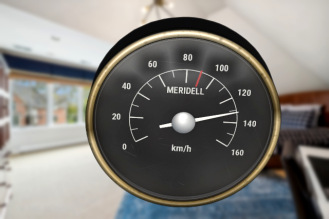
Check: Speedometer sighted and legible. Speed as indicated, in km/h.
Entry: 130 km/h
